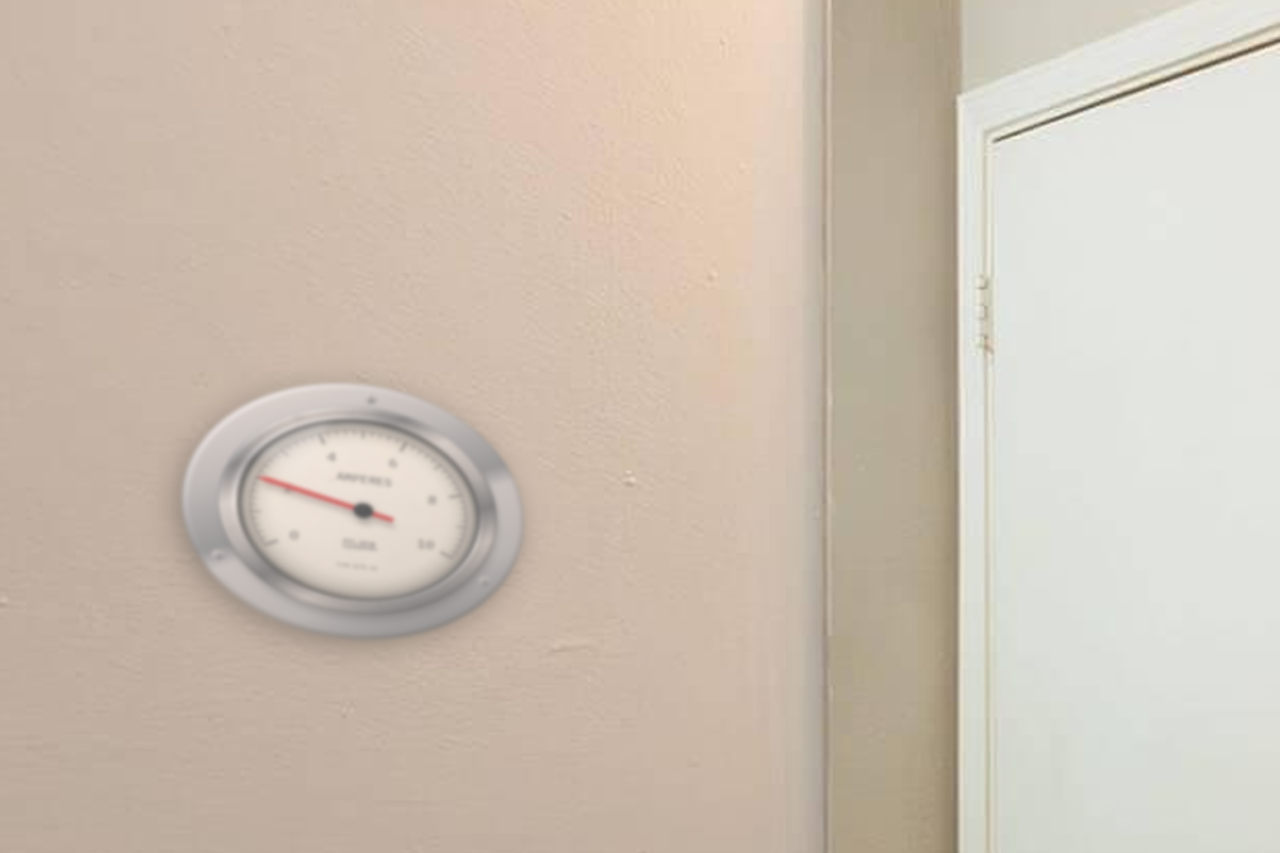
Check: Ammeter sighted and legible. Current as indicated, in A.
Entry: 2 A
